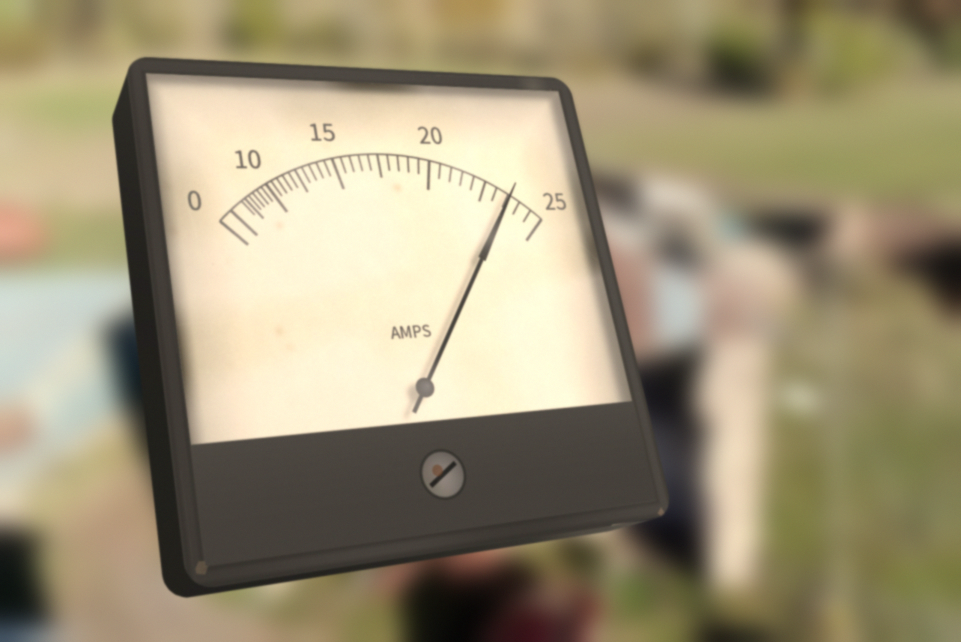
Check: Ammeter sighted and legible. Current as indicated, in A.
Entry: 23.5 A
